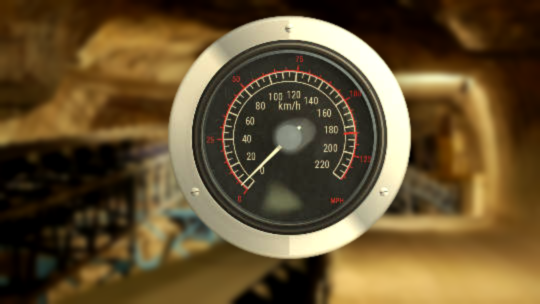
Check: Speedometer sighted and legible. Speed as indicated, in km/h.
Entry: 5 km/h
